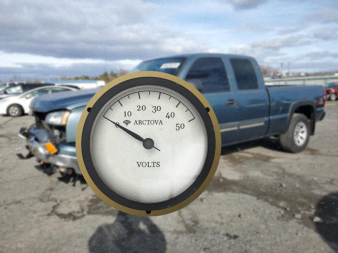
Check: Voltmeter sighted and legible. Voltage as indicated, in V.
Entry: 0 V
